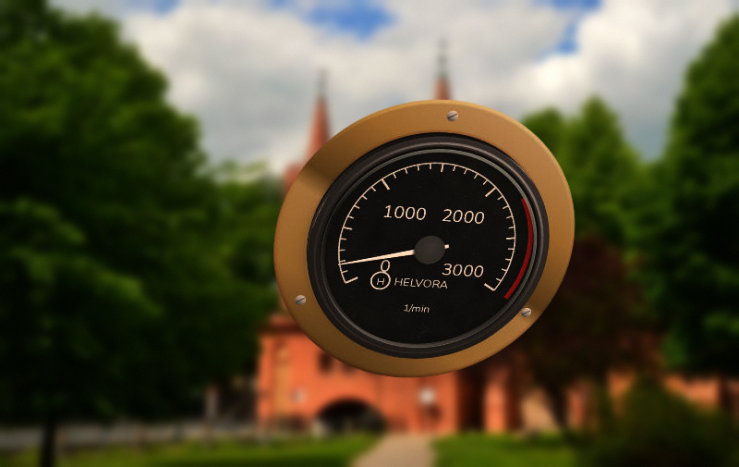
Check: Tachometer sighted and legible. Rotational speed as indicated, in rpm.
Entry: 200 rpm
